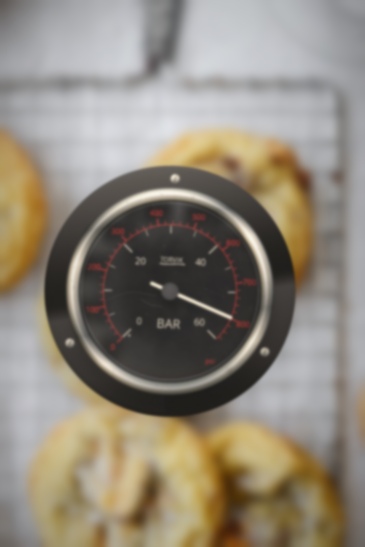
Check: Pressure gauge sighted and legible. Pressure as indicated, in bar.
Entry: 55 bar
